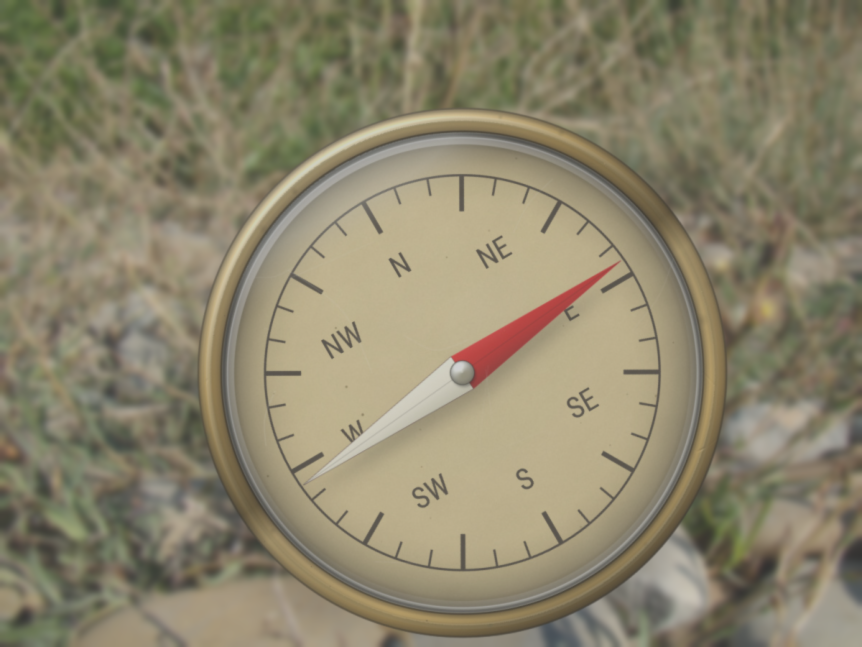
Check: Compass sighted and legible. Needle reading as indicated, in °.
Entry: 85 °
